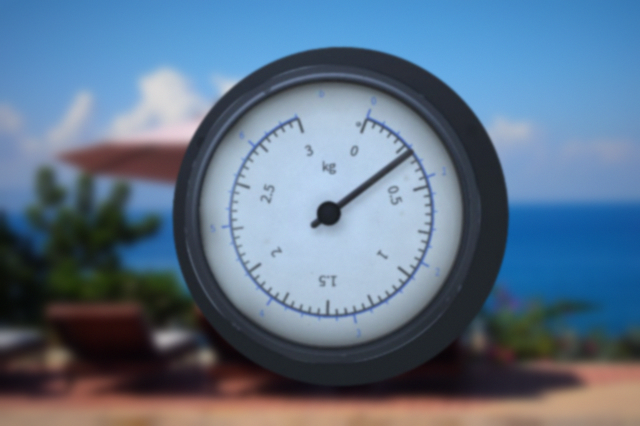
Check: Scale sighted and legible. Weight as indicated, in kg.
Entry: 0.3 kg
